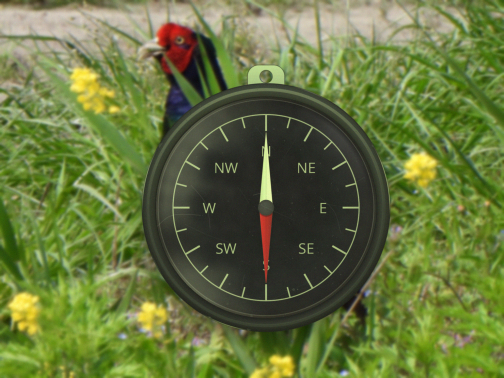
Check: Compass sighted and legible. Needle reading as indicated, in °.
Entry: 180 °
